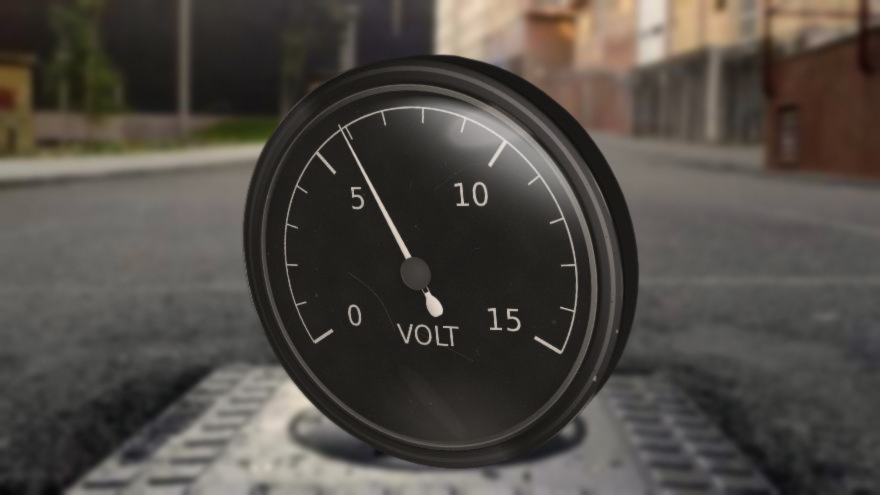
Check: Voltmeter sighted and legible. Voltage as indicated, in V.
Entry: 6 V
